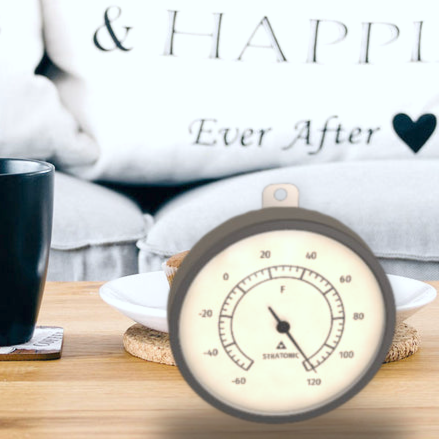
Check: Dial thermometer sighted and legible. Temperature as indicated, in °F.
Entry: 116 °F
